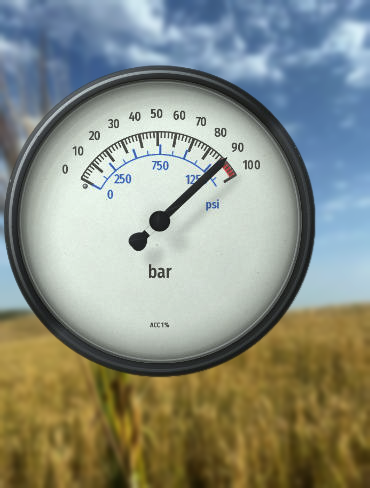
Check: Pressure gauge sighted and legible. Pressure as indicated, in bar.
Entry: 90 bar
